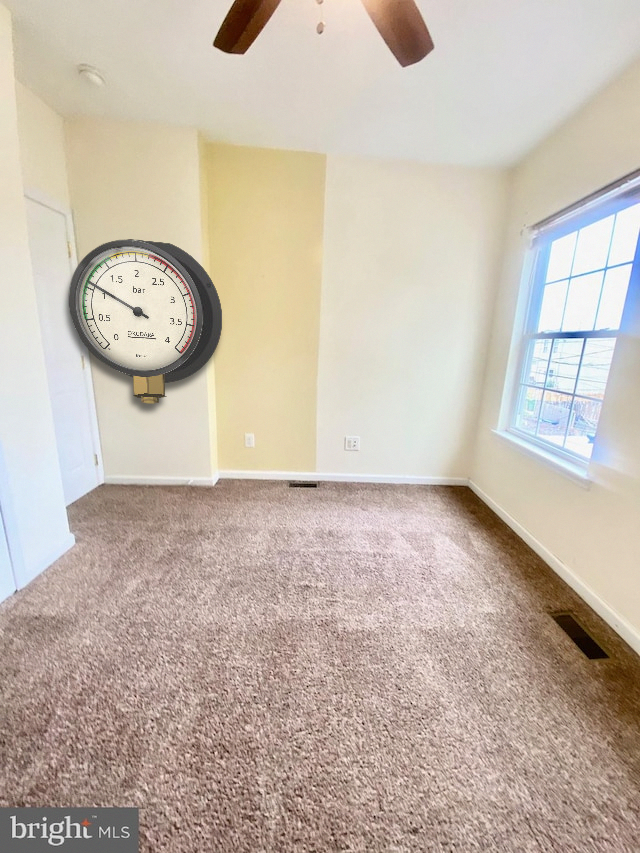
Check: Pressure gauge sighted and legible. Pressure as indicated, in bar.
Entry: 1.1 bar
